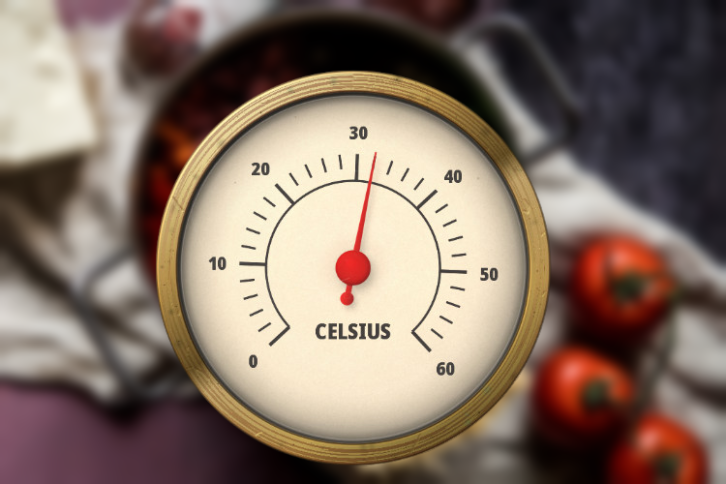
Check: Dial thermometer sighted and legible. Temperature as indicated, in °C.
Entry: 32 °C
